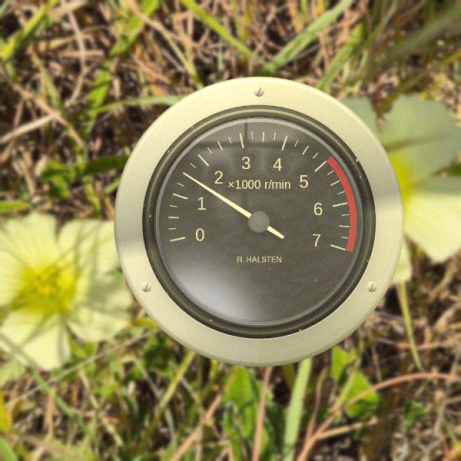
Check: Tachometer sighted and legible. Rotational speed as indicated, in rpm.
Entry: 1500 rpm
